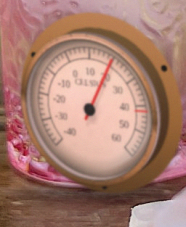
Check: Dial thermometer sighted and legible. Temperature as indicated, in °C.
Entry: 20 °C
